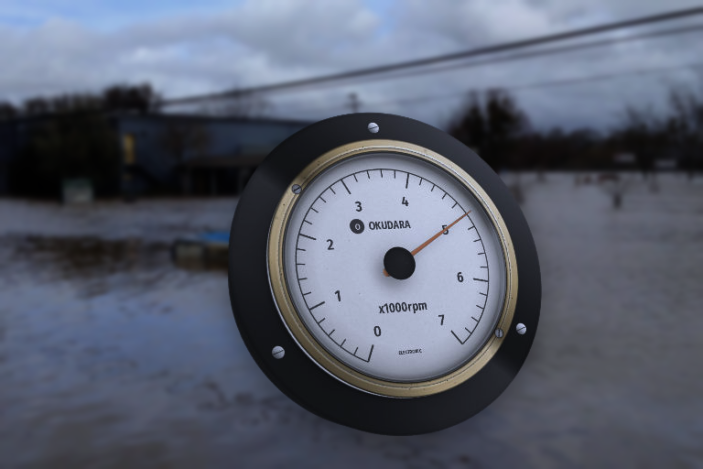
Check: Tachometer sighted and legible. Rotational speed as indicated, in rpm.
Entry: 5000 rpm
